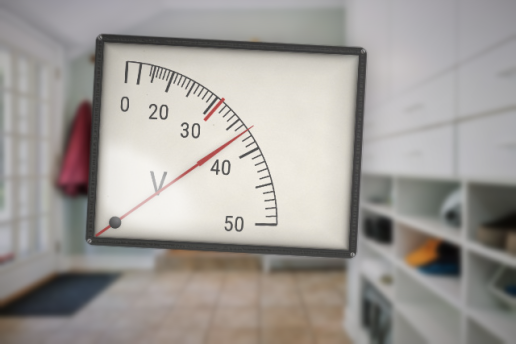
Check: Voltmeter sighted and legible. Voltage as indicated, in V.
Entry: 37 V
